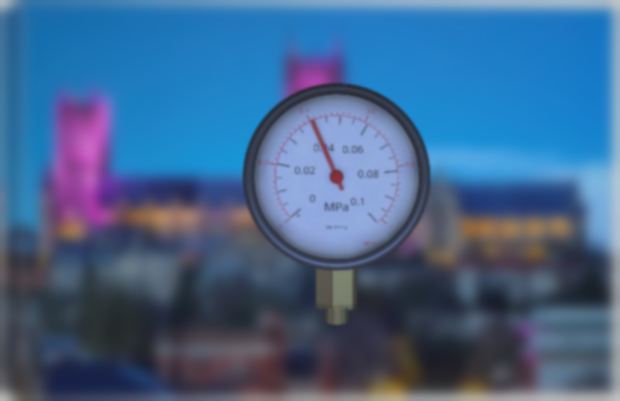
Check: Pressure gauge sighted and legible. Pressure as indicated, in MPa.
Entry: 0.04 MPa
